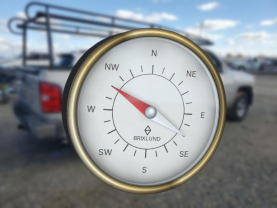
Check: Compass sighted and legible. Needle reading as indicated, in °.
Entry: 300 °
